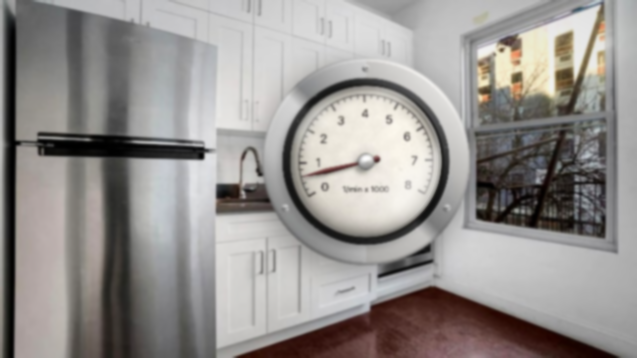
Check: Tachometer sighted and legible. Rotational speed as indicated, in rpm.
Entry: 600 rpm
